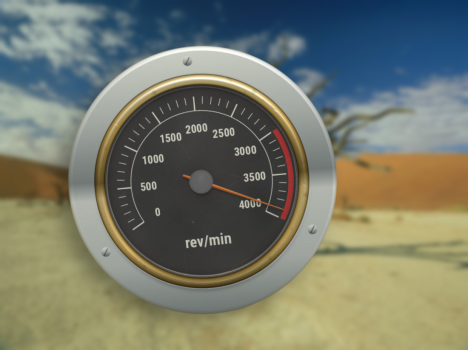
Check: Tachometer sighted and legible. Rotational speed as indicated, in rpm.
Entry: 3900 rpm
